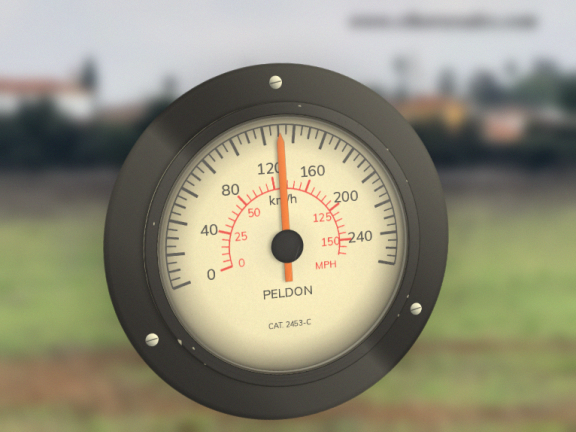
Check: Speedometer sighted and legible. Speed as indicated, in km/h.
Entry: 130 km/h
